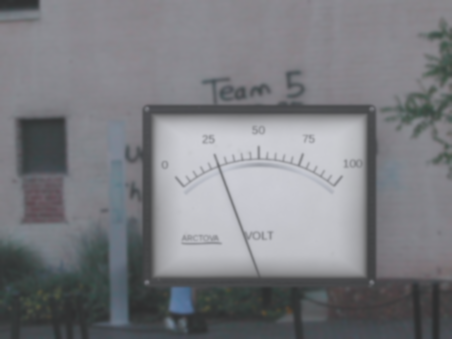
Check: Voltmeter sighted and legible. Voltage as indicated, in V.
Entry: 25 V
